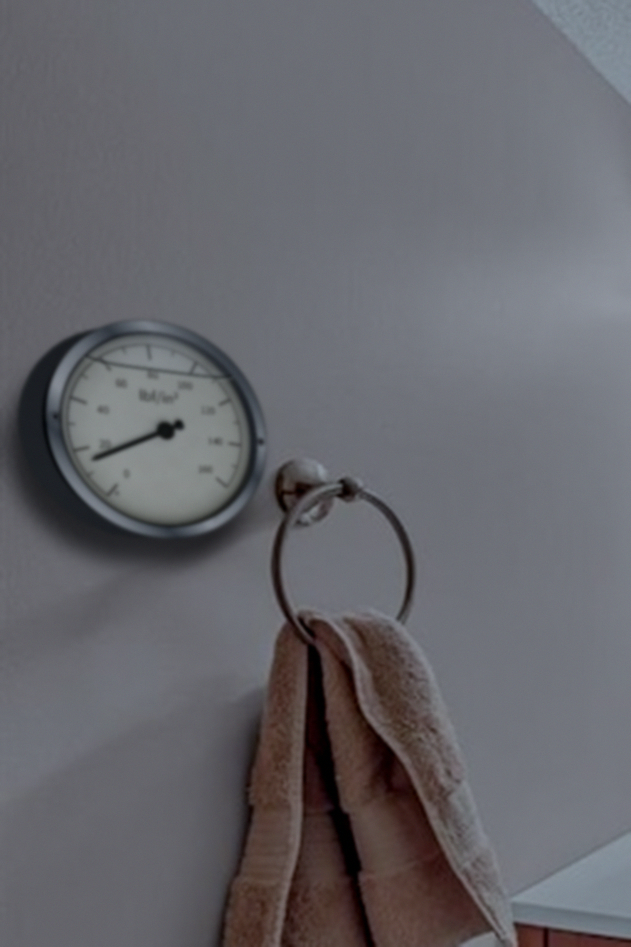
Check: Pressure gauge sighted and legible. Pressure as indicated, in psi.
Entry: 15 psi
